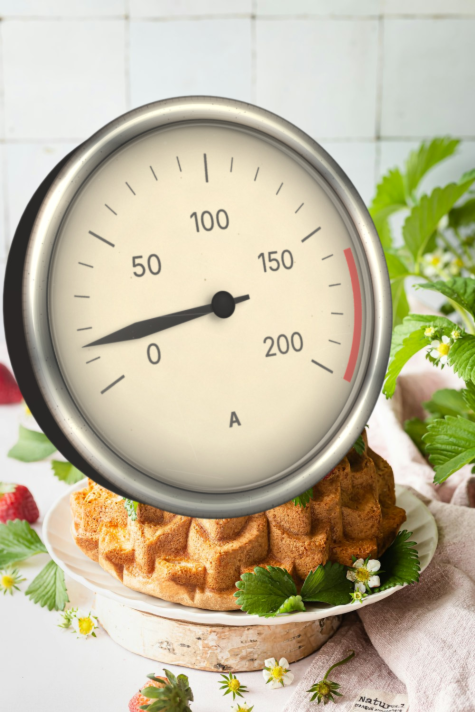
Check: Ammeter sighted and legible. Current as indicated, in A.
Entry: 15 A
